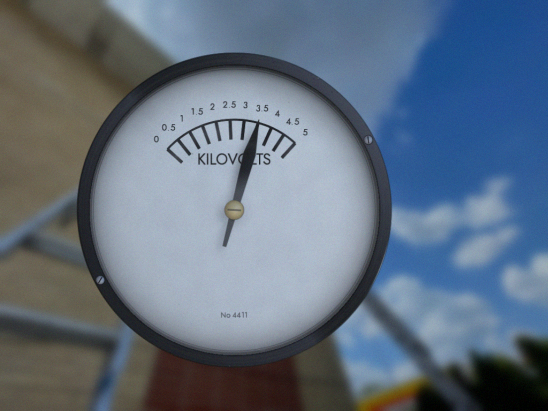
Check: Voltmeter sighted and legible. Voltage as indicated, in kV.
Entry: 3.5 kV
